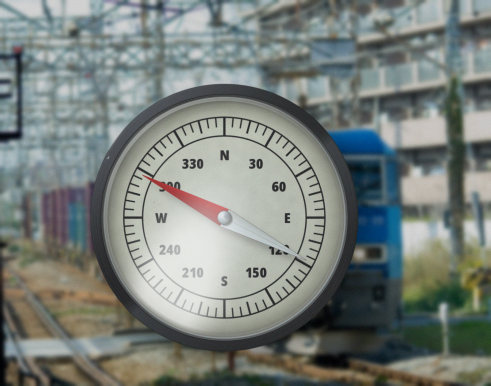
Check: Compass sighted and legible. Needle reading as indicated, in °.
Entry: 297.5 °
